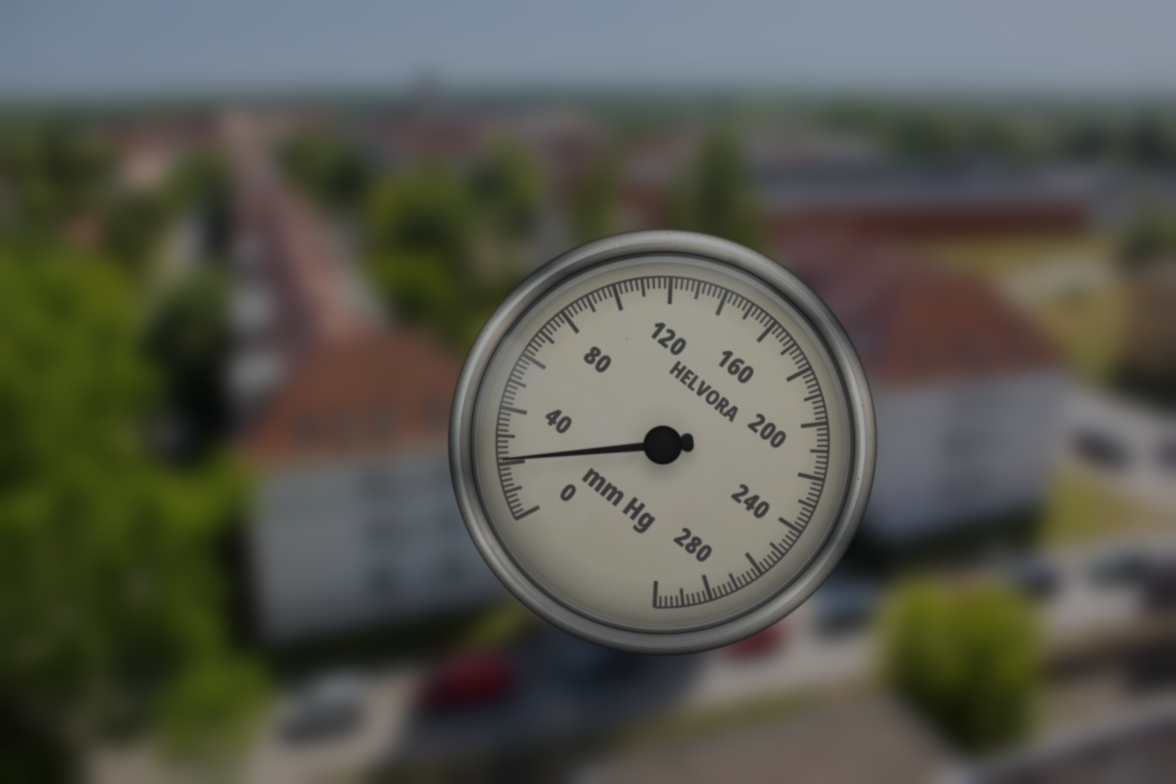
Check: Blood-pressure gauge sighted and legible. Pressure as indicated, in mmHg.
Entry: 22 mmHg
